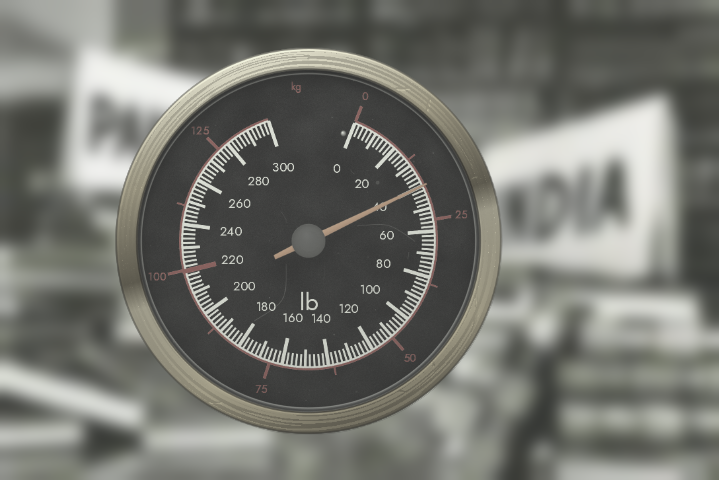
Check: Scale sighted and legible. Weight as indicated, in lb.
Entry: 40 lb
